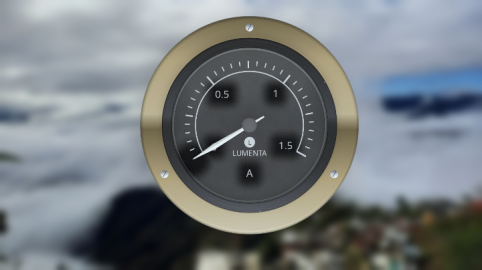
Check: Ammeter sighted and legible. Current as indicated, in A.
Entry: 0 A
